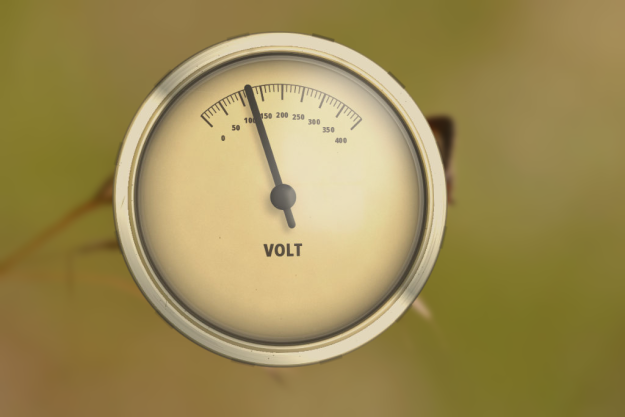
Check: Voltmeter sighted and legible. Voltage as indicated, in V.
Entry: 120 V
